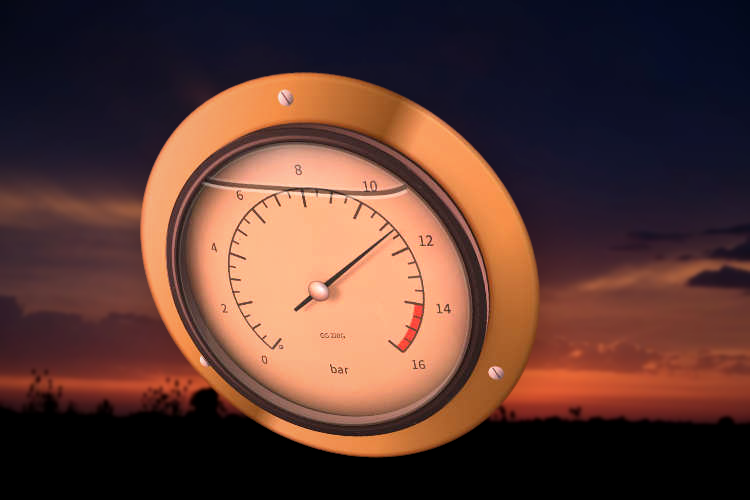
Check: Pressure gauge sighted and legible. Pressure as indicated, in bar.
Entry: 11.25 bar
